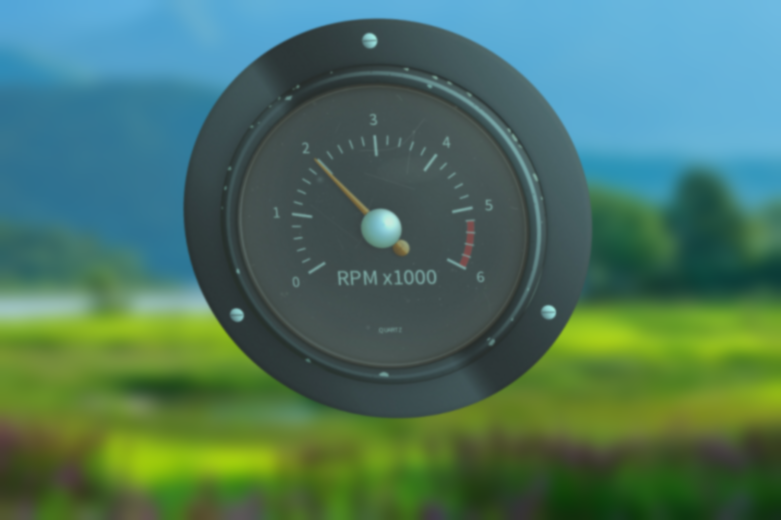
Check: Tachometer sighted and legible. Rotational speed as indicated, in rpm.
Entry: 2000 rpm
